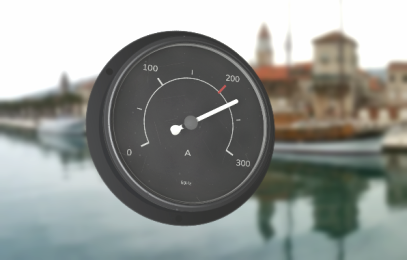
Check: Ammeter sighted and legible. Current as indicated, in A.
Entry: 225 A
